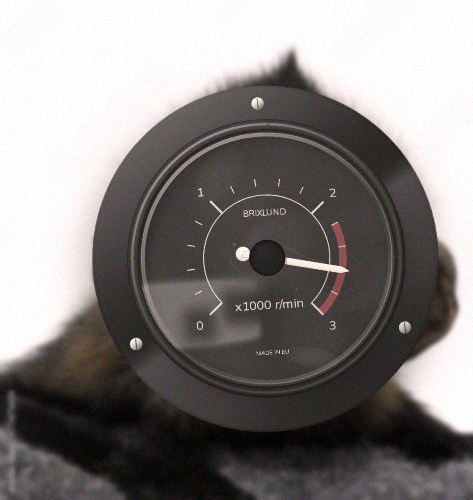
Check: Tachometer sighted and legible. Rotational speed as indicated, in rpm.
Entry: 2600 rpm
